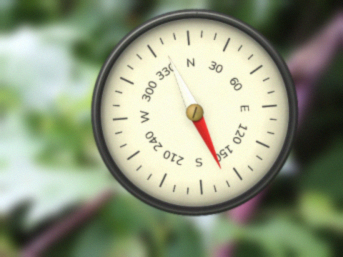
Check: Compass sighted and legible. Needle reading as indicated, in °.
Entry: 160 °
